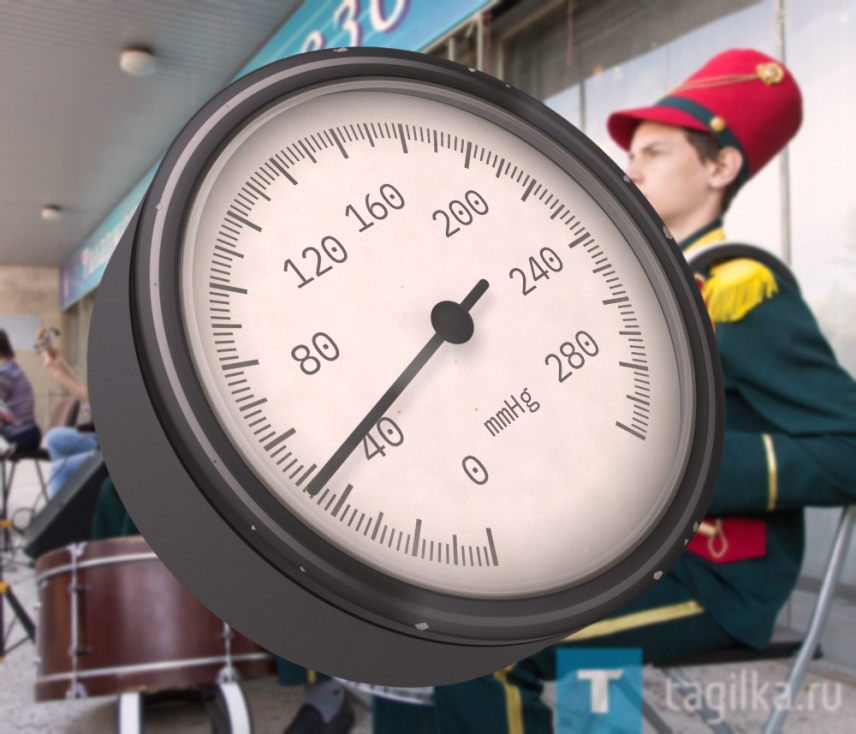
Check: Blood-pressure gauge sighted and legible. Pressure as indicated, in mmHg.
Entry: 47 mmHg
